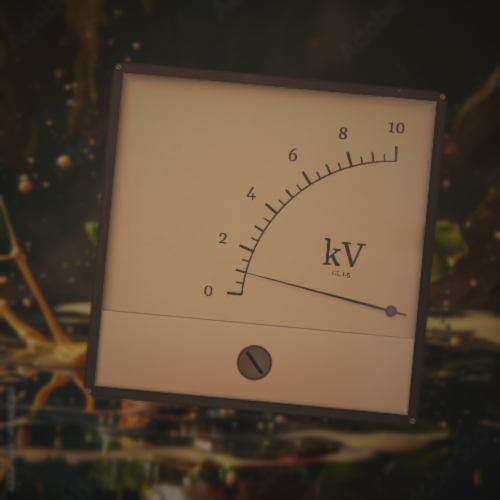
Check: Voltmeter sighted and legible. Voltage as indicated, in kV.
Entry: 1 kV
